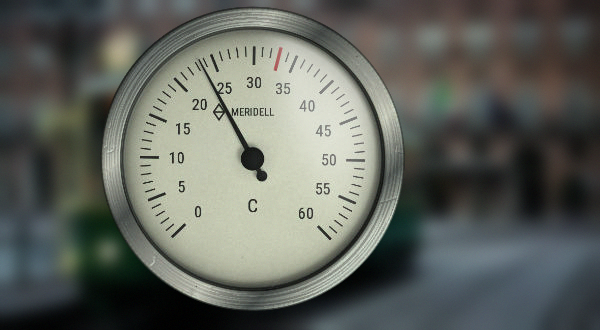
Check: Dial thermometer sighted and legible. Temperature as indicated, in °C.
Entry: 23.5 °C
